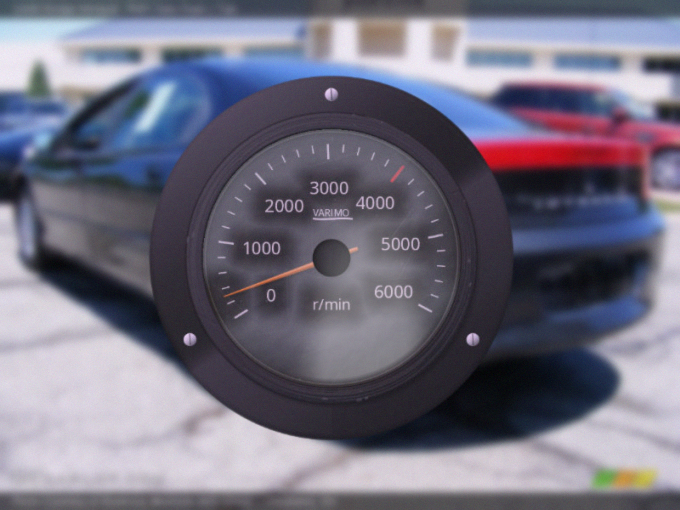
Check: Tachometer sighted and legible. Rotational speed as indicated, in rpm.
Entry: 300 rpm
